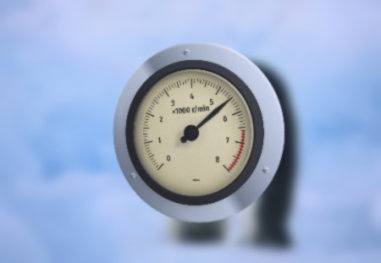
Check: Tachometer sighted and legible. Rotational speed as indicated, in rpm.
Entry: 5500 rpm
